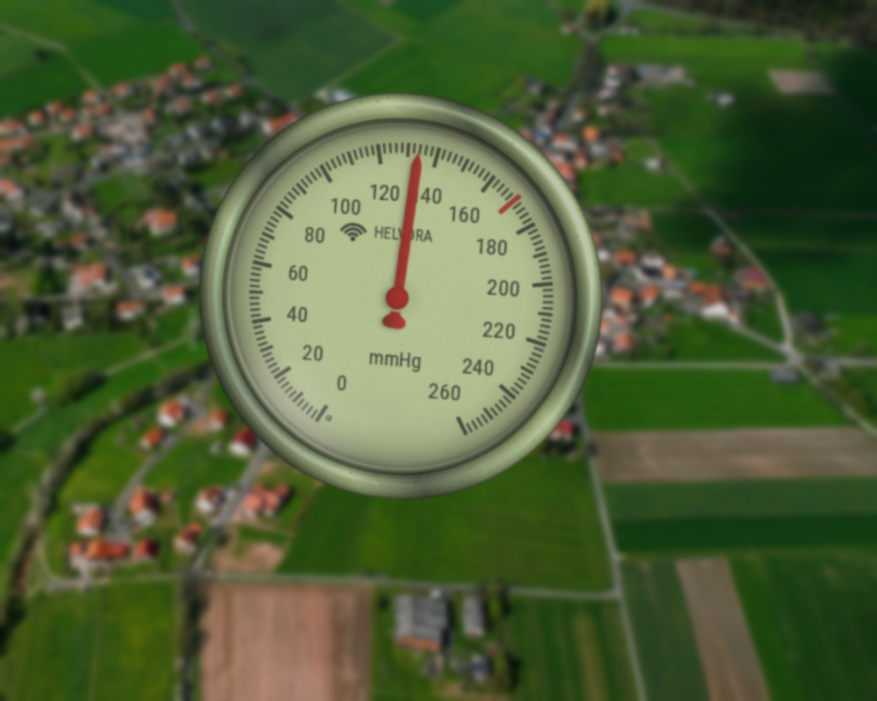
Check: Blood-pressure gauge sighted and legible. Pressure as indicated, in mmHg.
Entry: 134 mmHg
